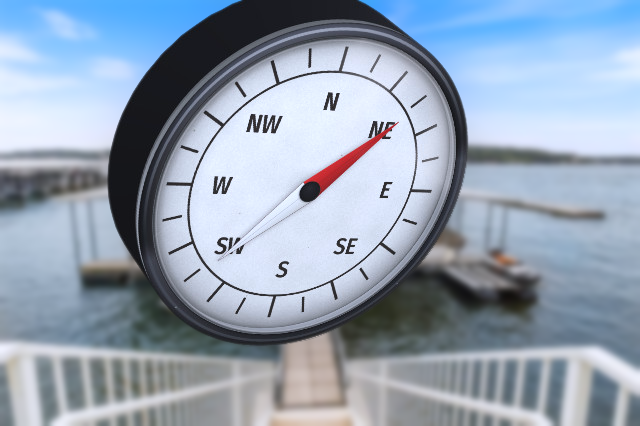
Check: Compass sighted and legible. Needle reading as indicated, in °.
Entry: 45 °
